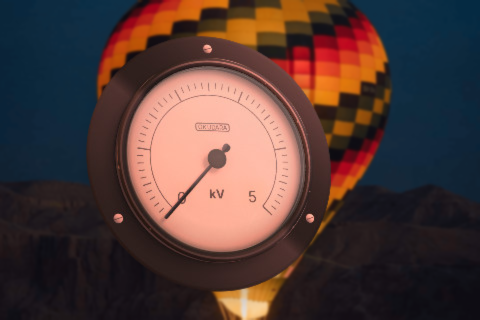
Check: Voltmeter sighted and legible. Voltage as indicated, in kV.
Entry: 0 kV
